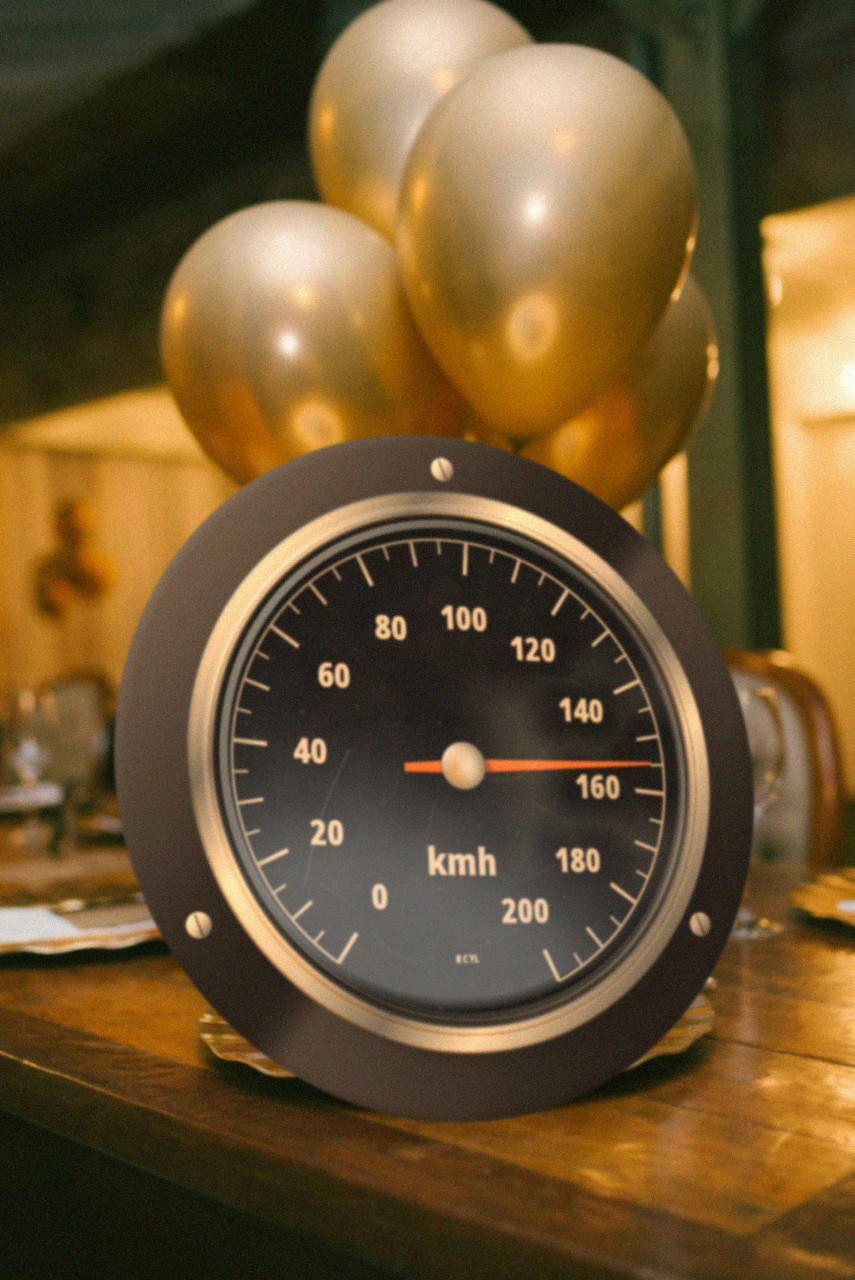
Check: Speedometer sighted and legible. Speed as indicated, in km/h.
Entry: 155 km/h
